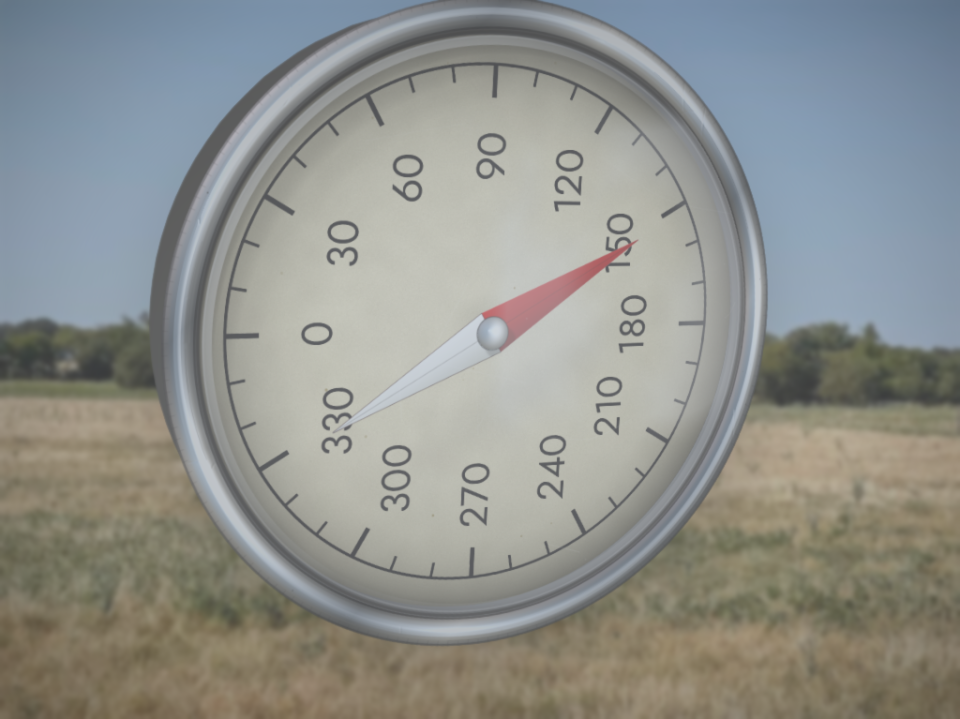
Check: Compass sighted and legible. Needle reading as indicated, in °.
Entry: 150 °
